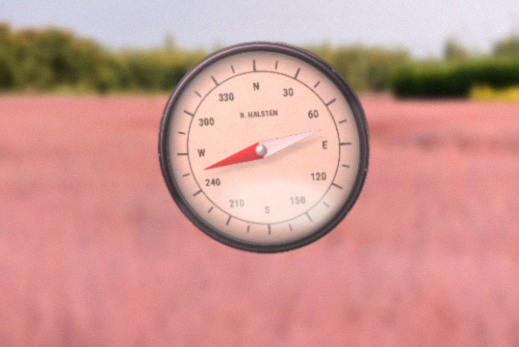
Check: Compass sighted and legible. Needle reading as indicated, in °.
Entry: 255 °
